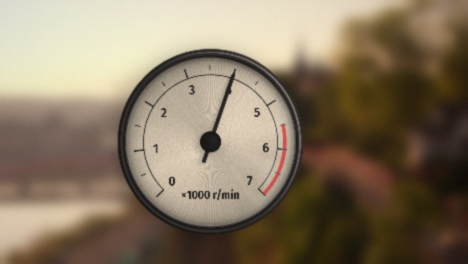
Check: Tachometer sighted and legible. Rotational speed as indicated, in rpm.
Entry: 4000 rpm
